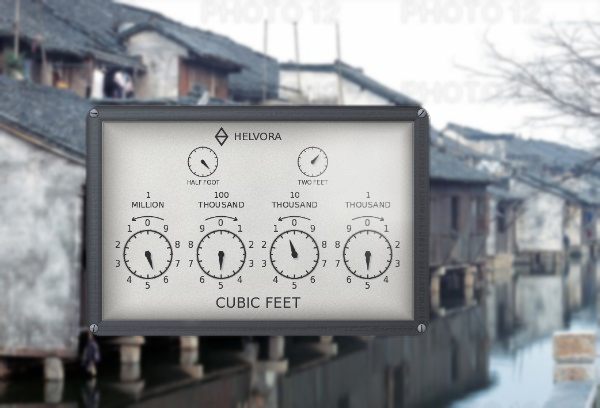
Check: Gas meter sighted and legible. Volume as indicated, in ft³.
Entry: 550500 ft³
